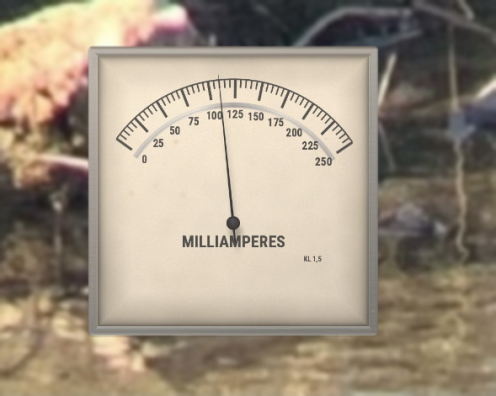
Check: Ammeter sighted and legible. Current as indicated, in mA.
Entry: 110 mA
